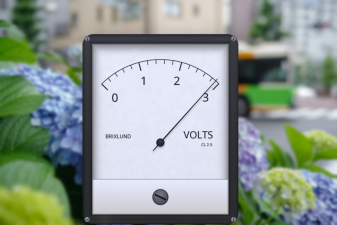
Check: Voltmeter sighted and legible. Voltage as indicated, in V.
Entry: 2.9 V
